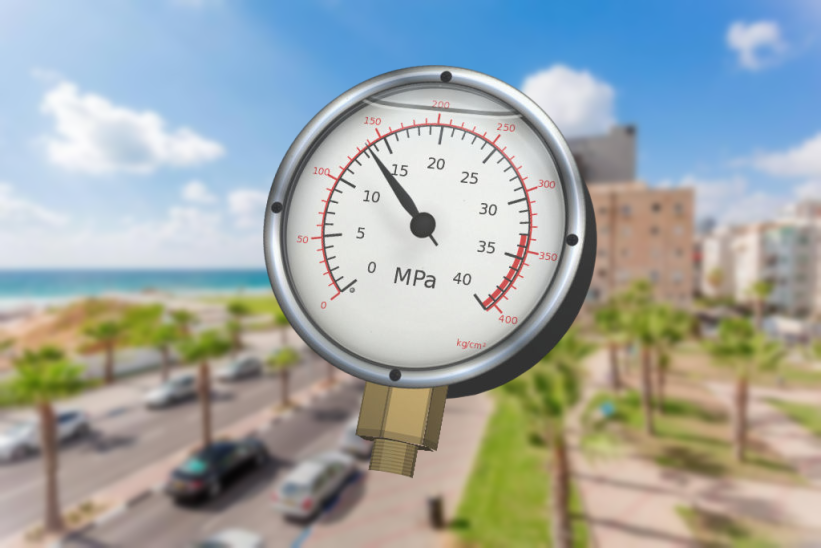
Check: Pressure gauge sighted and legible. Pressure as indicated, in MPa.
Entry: 13.5 MPa
